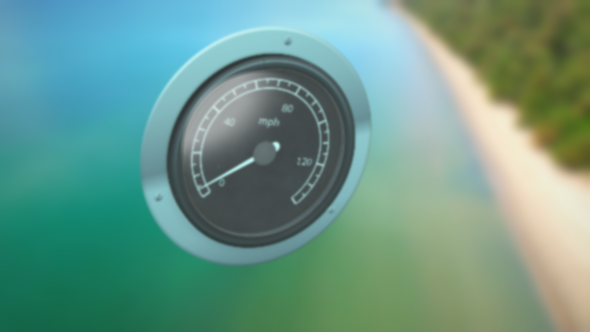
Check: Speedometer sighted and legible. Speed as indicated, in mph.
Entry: 5 mph
